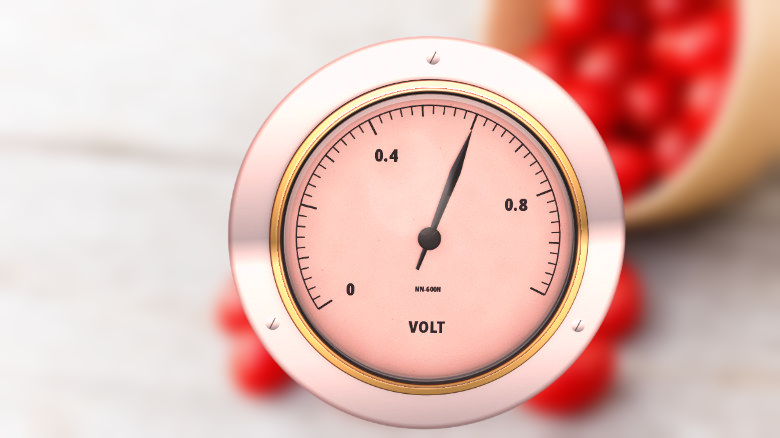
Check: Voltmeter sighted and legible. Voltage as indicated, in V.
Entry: 0.6 V
